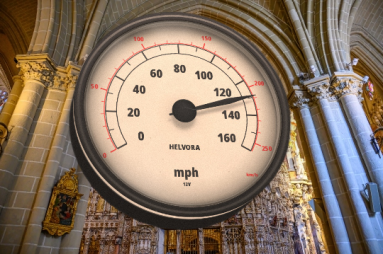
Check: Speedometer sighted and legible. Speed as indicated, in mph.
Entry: 130 mph
